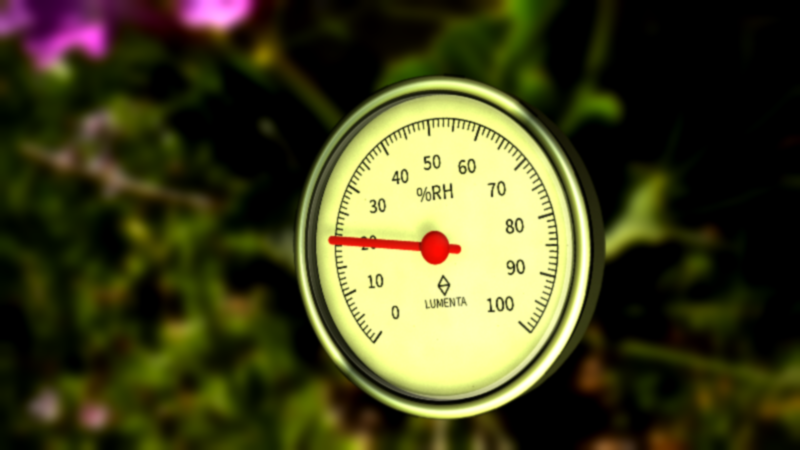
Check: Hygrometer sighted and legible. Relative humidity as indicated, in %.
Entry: 20 %
